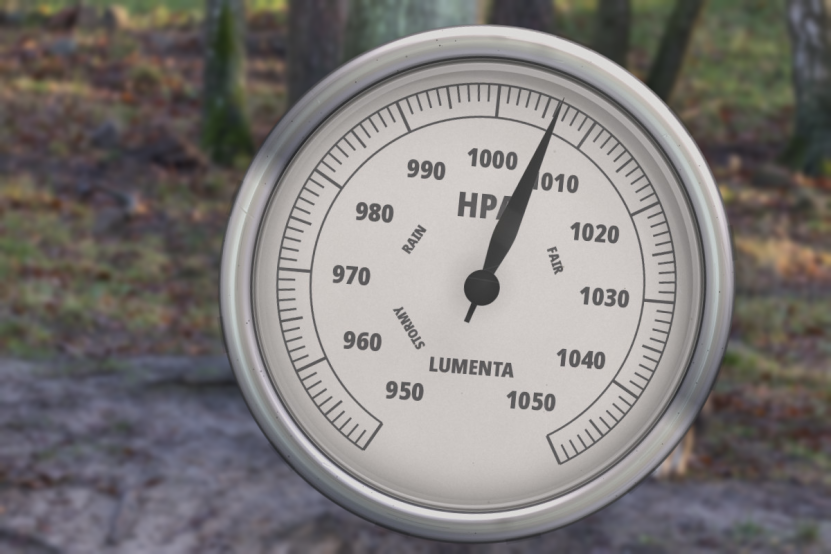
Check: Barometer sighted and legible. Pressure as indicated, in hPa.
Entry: 1006 hPa
